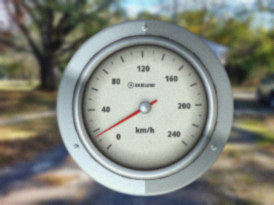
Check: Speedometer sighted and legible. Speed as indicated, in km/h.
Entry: 15 km/h
